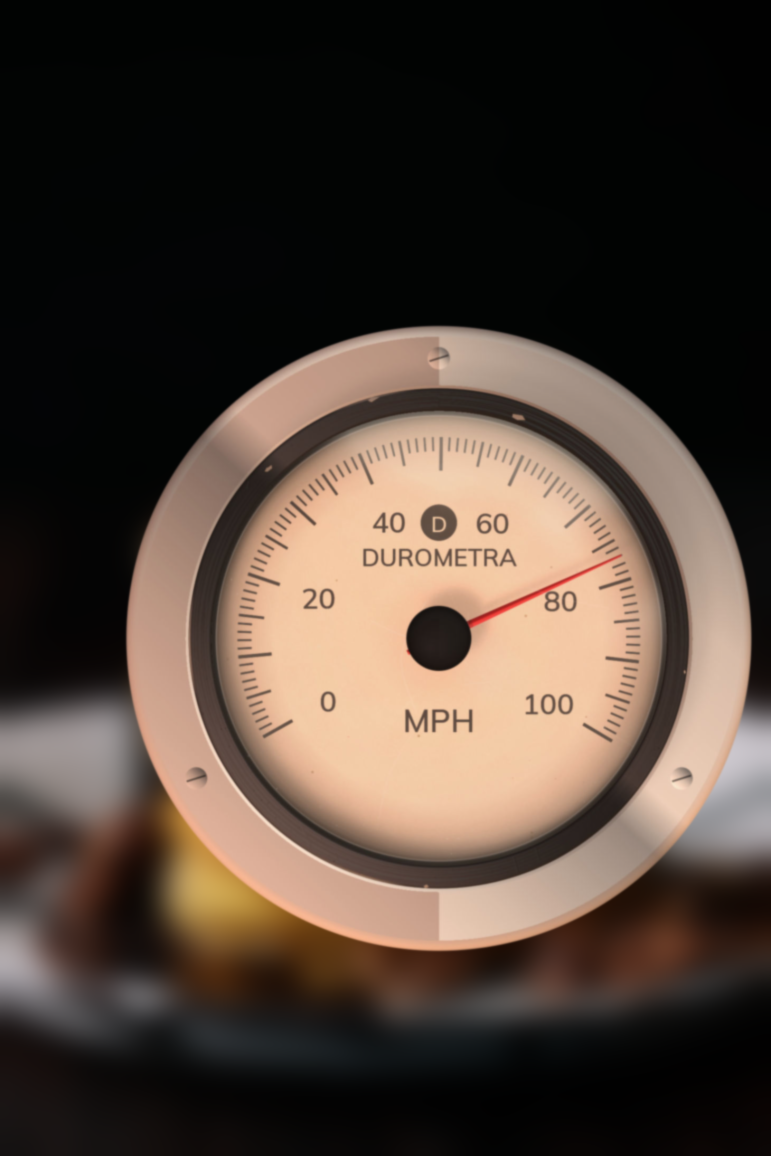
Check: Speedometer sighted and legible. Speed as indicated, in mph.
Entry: 77 mph
